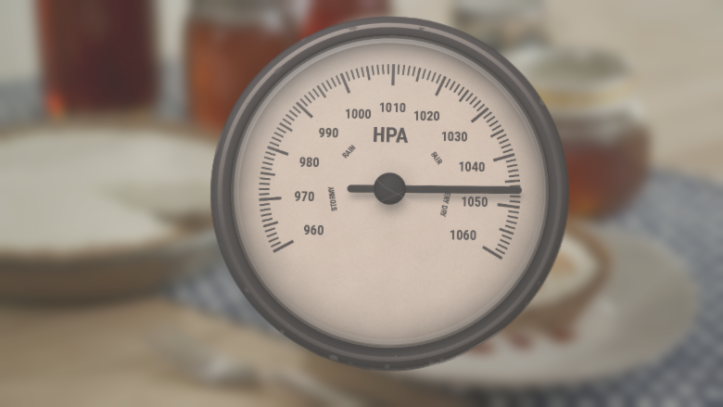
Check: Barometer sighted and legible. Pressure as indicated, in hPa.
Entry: 1047 hPa
